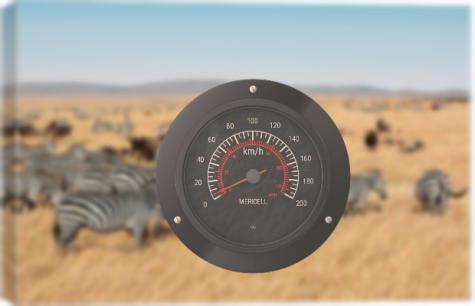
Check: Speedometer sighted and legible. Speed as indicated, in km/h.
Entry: 5 km/h
